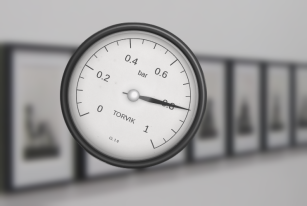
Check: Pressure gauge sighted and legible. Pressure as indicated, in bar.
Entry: 0.8 bar
